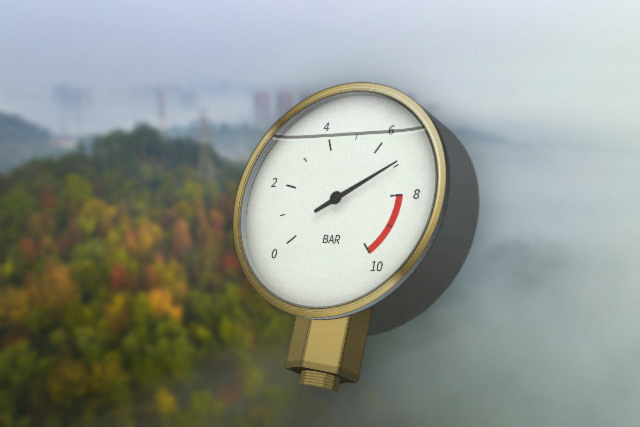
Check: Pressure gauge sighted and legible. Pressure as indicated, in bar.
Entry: 7 bar
